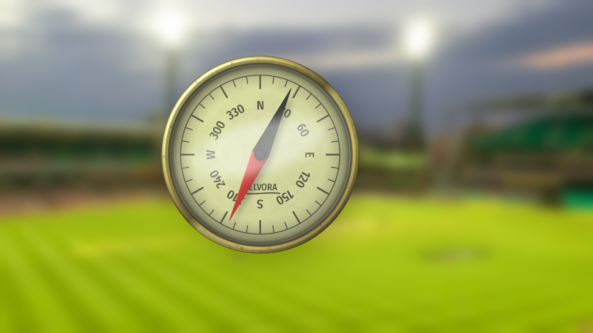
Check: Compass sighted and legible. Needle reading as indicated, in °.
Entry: 205 °
